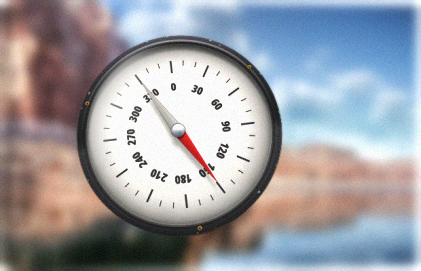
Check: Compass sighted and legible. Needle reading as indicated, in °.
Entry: 150 °
